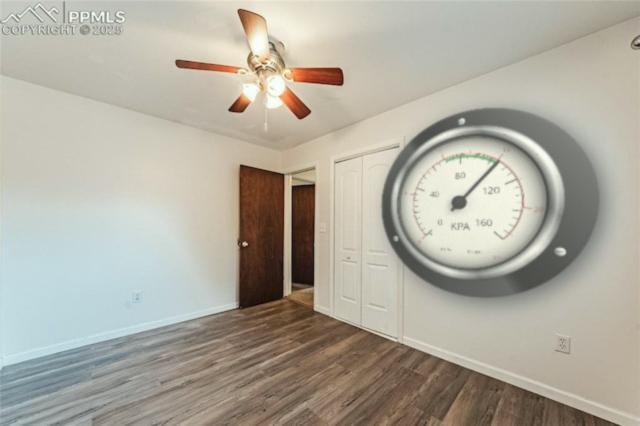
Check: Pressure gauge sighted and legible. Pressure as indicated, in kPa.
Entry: 105 kPa
